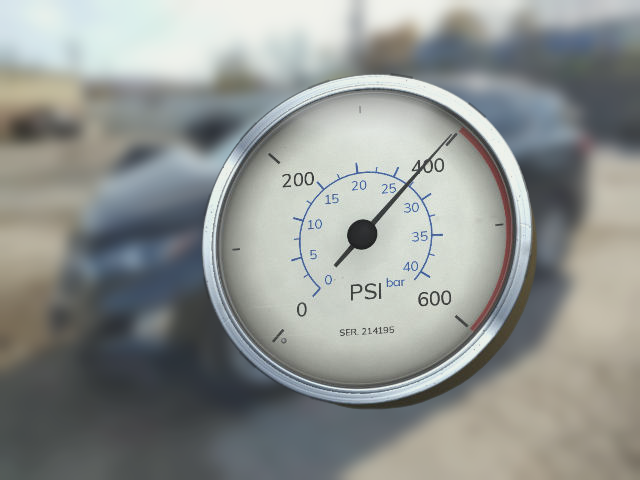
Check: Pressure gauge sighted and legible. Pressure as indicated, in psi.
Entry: 400 psi
